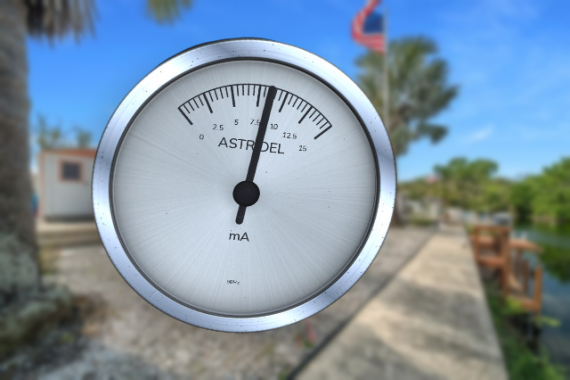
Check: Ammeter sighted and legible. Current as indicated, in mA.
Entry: 8.5 mA
